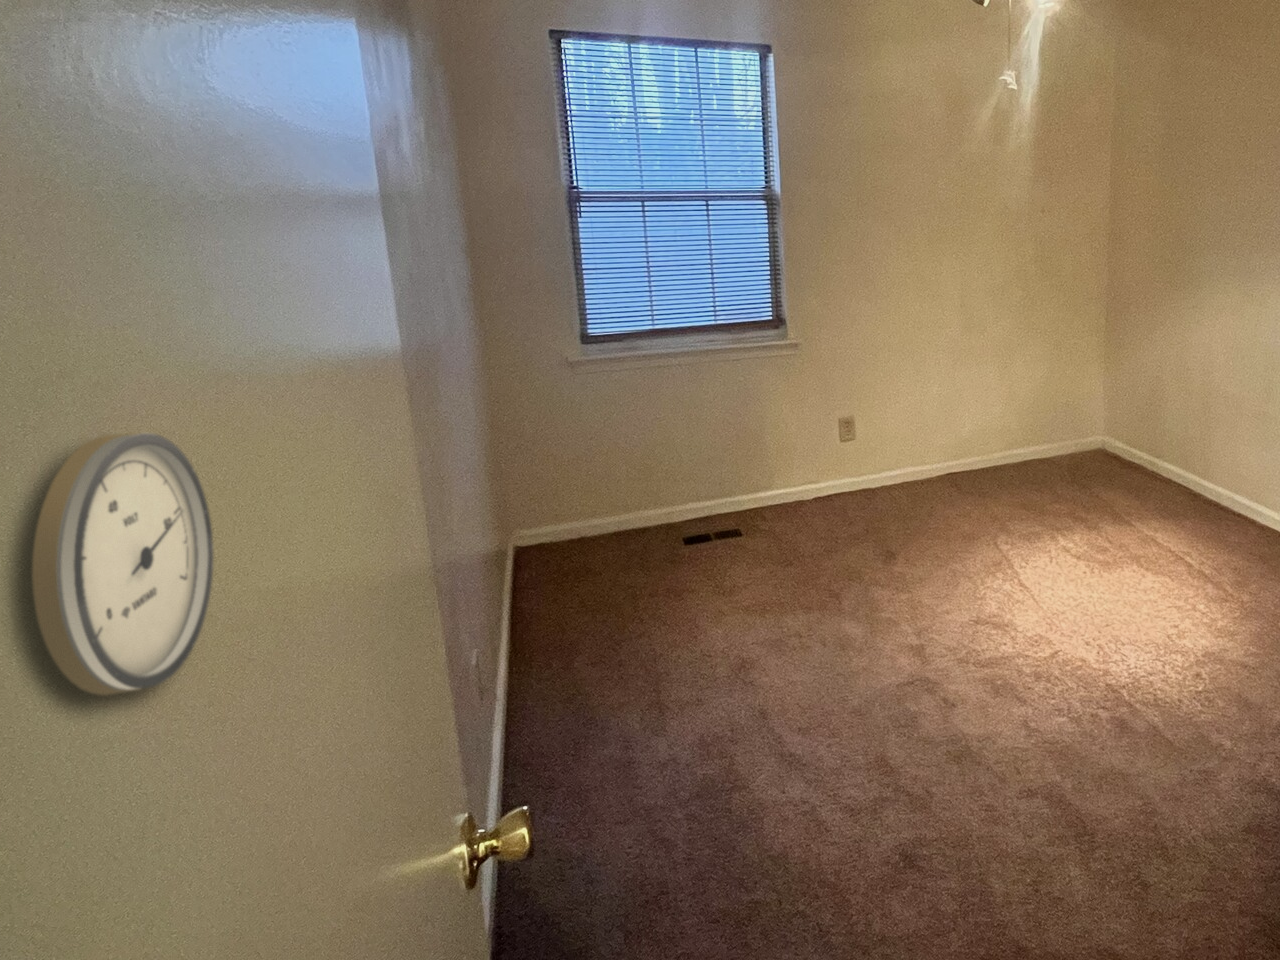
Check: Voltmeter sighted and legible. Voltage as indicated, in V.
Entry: 80 V
